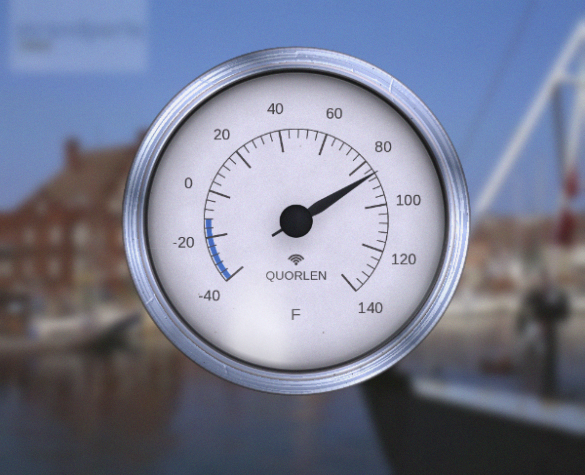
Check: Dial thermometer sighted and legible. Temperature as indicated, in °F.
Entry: 86 °F
